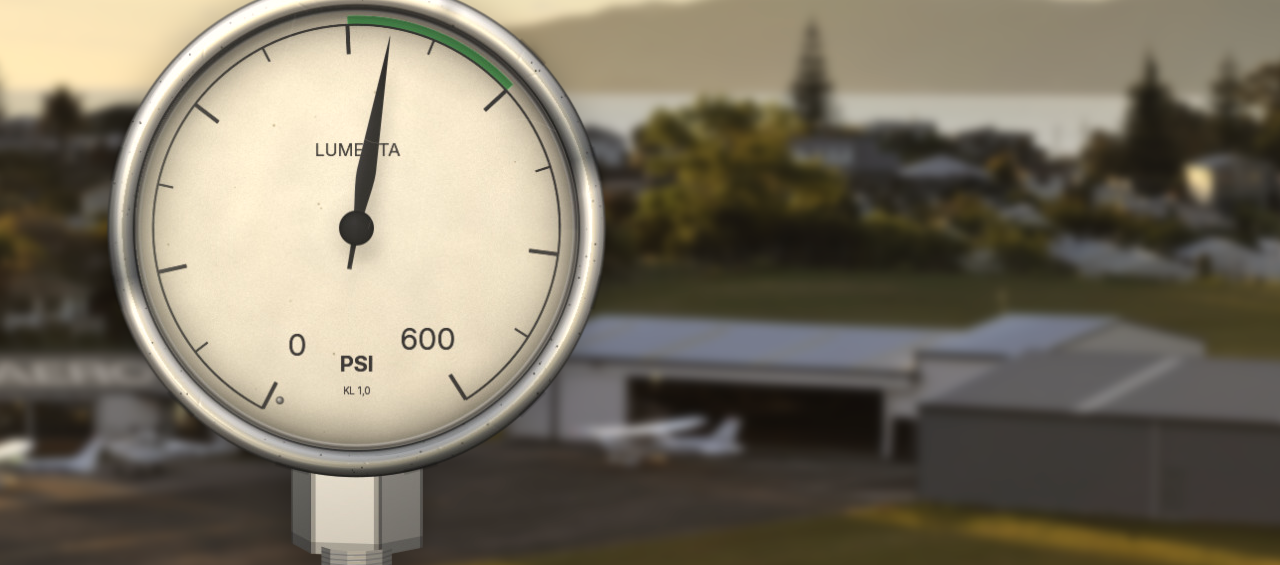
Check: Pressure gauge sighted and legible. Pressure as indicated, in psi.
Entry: 325 psi
